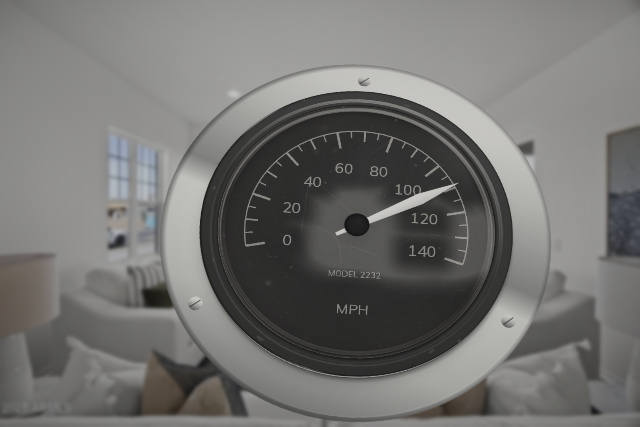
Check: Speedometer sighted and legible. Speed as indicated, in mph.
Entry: 110 mph
